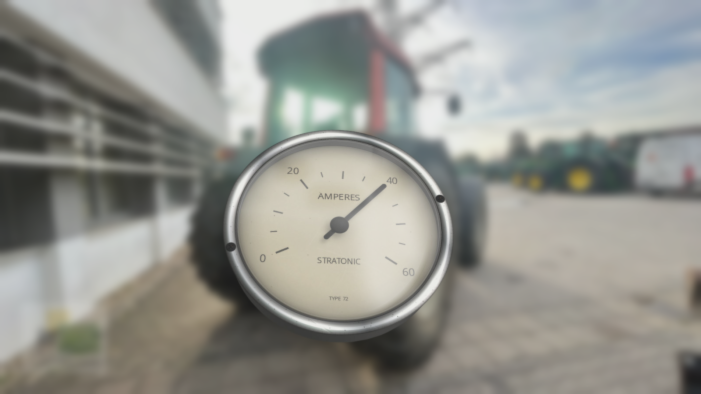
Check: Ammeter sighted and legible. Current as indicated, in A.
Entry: 40 A
